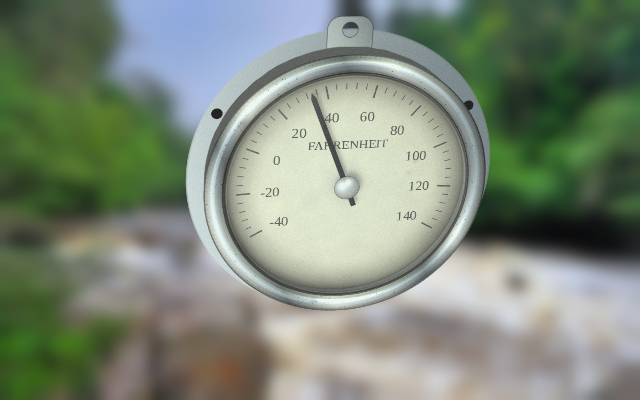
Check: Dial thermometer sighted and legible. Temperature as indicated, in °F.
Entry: 34 °F
